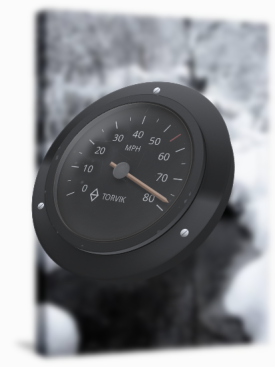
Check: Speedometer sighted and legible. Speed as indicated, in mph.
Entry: 77.5 mph
